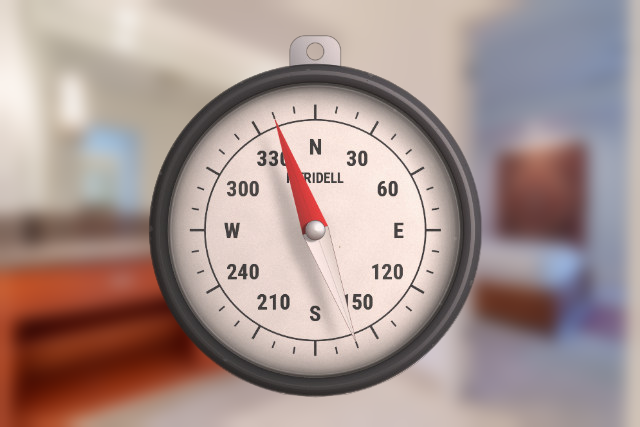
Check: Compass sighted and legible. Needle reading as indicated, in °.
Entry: 340 °
